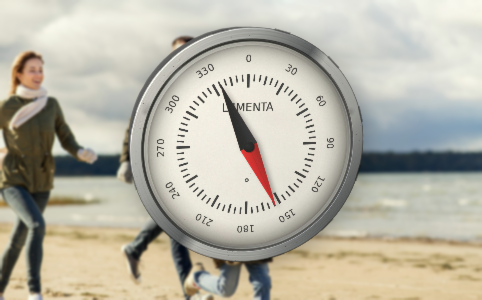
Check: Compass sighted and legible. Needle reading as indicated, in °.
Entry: 155 °
